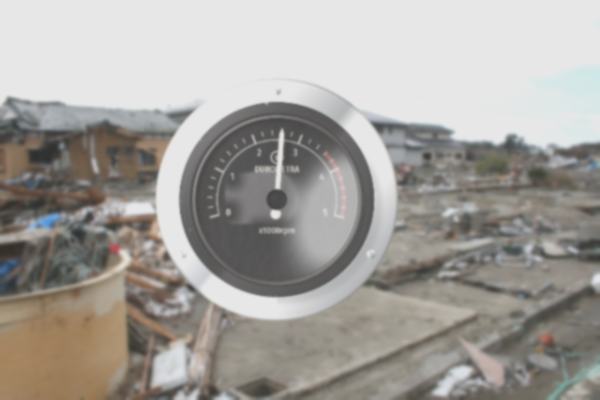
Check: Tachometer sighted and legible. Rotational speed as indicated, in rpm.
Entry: 2600 rpm
